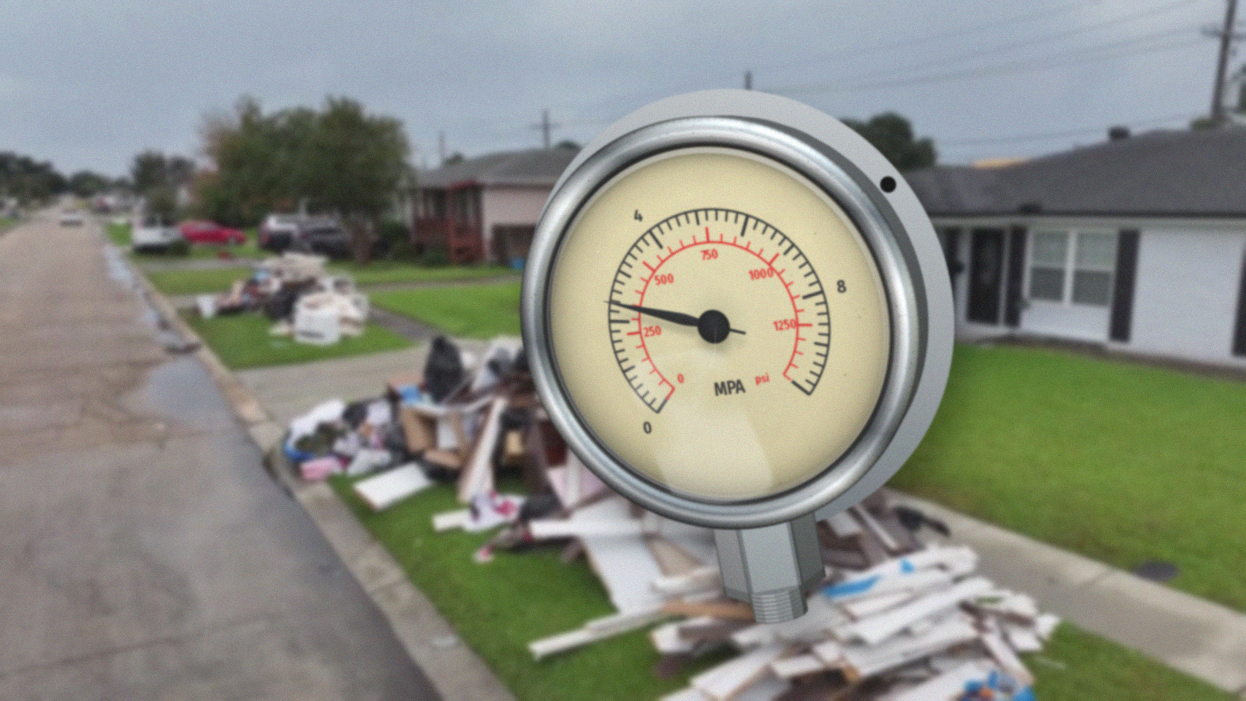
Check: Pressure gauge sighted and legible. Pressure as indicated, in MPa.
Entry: 2.4 MPa
